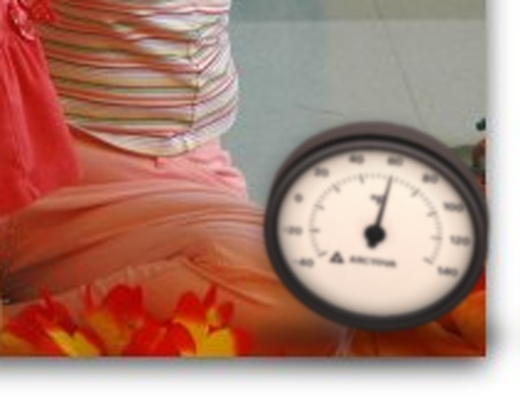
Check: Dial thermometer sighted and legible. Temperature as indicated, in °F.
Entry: 60 °F
